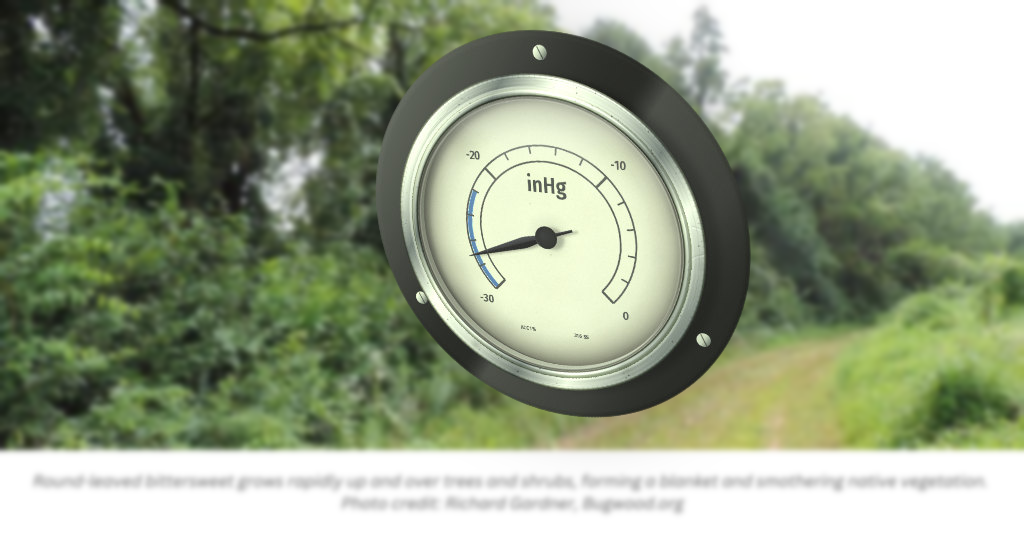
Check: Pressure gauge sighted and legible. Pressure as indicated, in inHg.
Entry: -27 inHg
